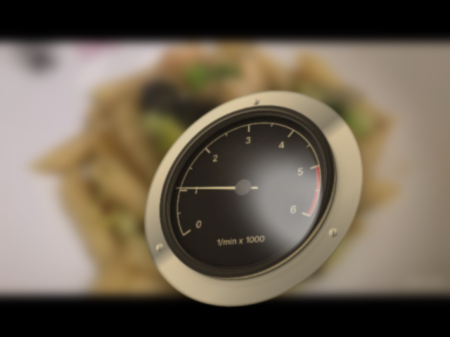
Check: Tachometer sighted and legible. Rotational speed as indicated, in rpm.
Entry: 1000 rpm
